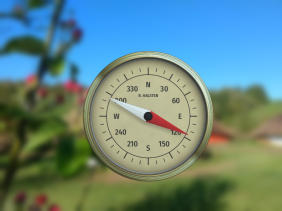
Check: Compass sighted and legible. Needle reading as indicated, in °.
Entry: 115 °
